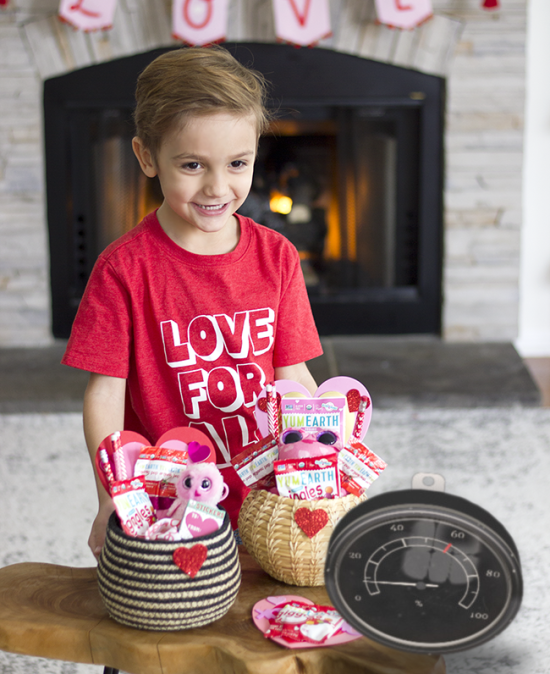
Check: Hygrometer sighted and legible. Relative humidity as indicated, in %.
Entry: 10 %
